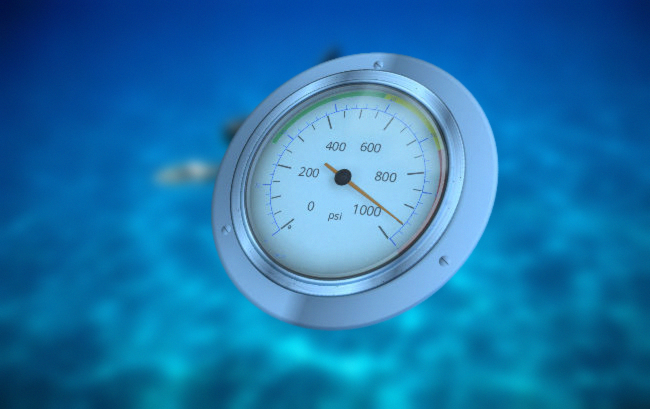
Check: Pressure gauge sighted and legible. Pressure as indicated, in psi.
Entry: 950 psi
